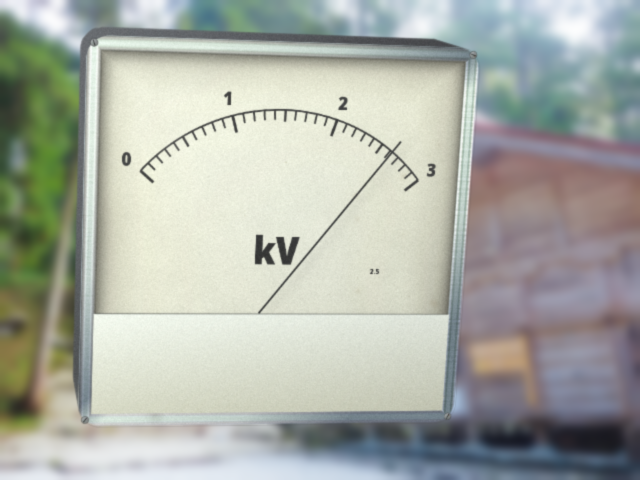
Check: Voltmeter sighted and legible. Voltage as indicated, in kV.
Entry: 2.6 kV
